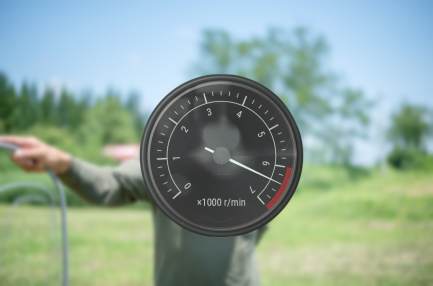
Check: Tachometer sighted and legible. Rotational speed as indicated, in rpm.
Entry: 6400 rpm
